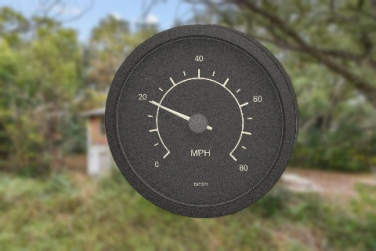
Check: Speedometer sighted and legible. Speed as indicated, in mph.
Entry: 20 mph
